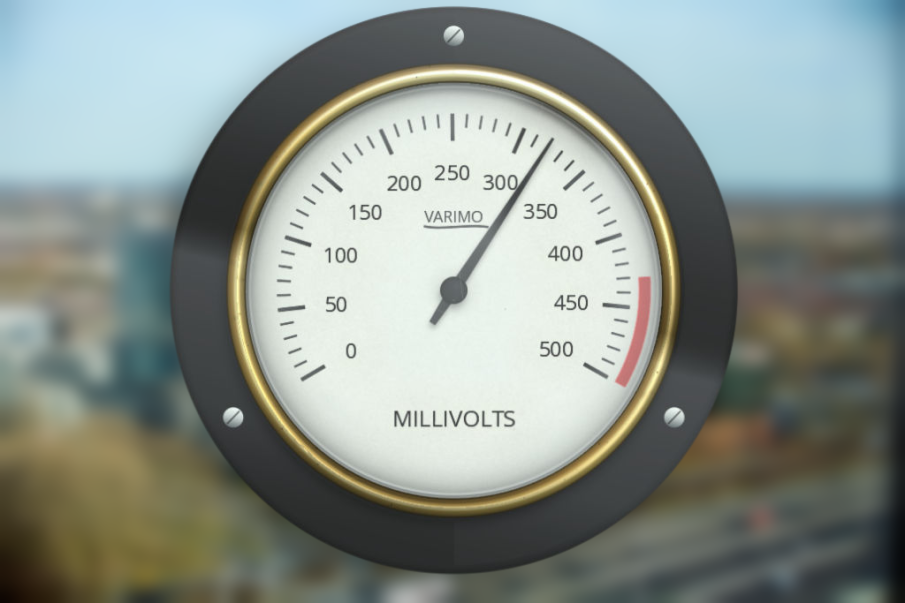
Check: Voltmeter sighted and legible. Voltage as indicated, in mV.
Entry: 320 mV
